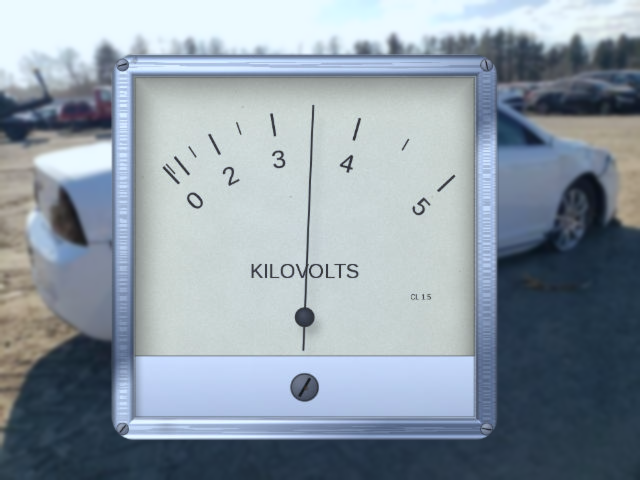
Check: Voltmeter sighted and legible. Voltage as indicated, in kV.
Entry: 3.5 kV
